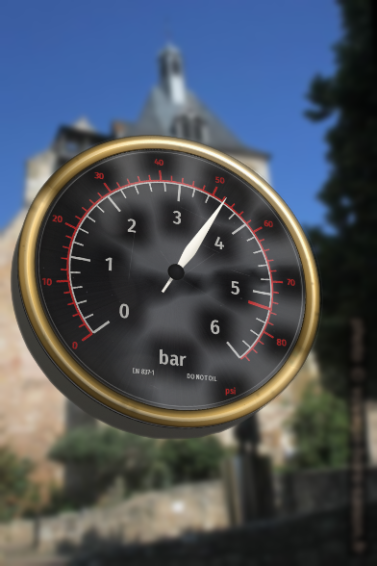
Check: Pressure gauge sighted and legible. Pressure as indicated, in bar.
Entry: 3.6 bar
